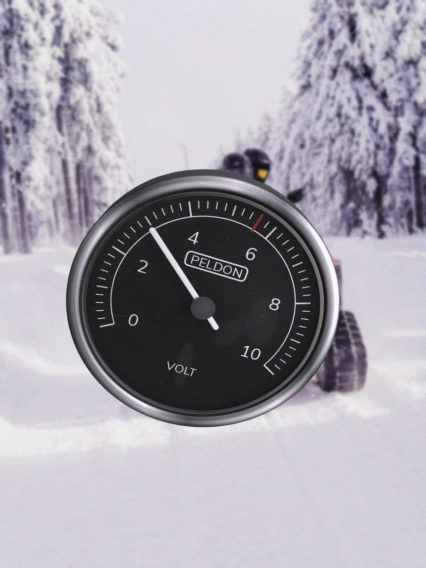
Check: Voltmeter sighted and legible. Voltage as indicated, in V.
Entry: 3 V
